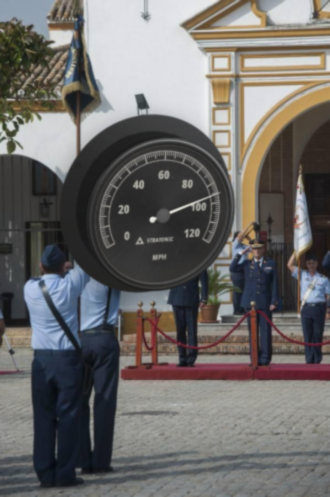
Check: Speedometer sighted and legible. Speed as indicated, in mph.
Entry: 95 mph
